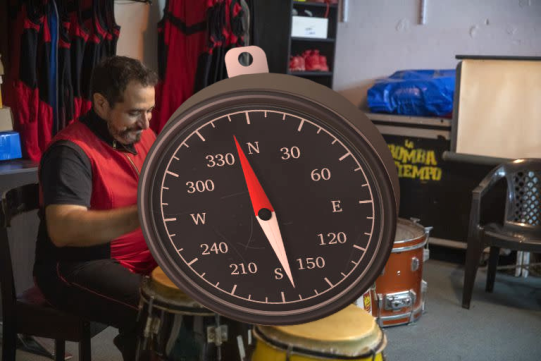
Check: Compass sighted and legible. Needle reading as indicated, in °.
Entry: 350 °
